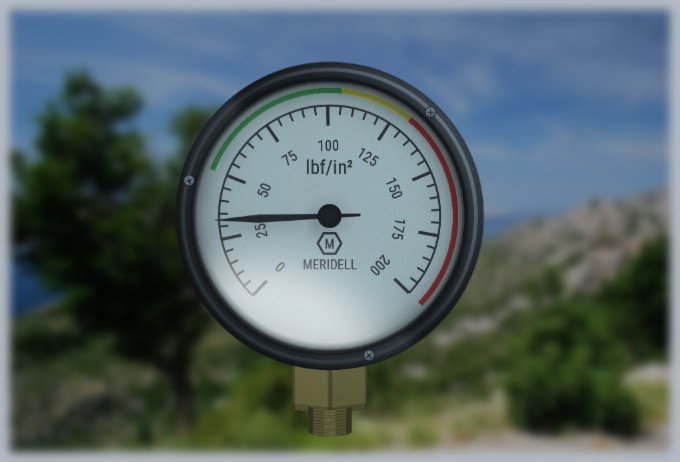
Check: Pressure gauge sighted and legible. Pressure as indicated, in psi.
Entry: 32.5 psi
